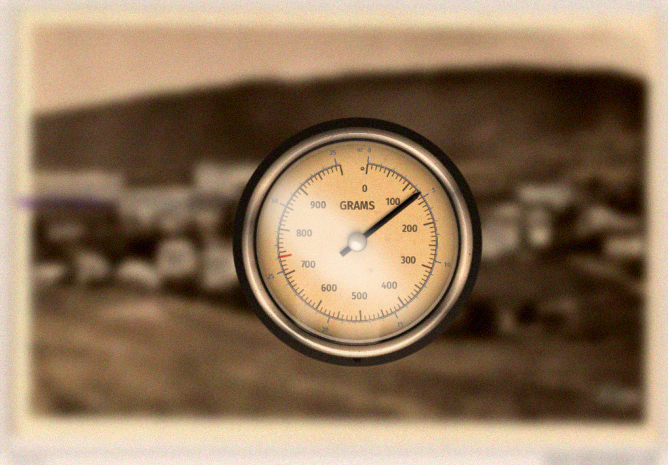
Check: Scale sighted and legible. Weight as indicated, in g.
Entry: 130 g
